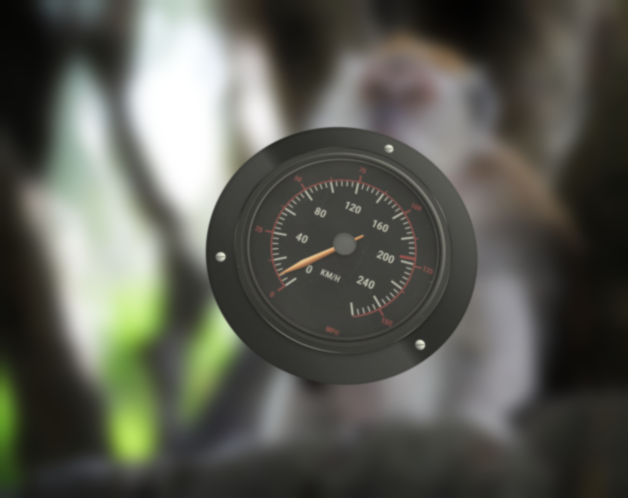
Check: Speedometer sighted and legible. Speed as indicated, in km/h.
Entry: 8 km/h
